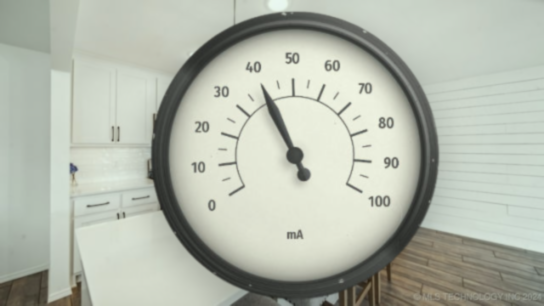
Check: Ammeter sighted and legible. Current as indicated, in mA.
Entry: 40 mA
